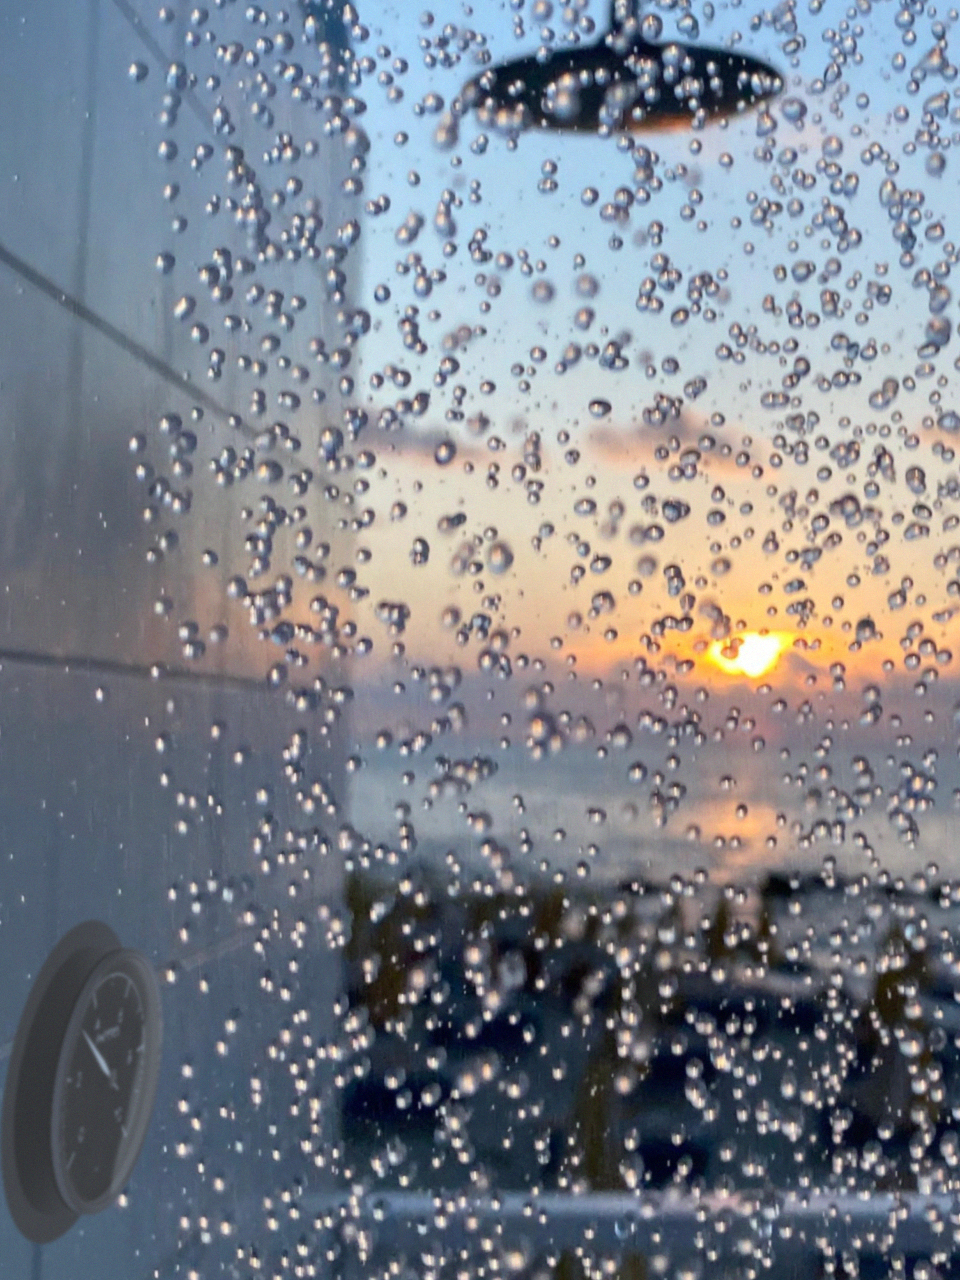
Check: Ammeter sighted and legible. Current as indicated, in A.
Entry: 3 A
